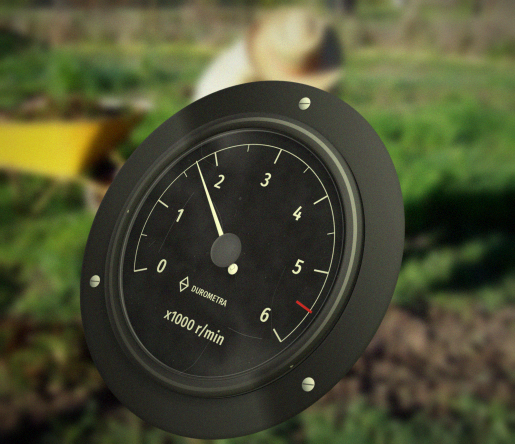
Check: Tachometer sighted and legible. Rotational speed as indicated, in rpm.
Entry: 1750 rpm
